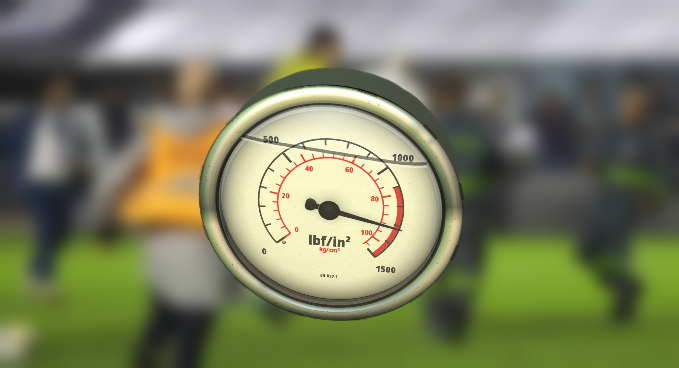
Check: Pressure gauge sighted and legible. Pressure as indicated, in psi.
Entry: 1300 psi
